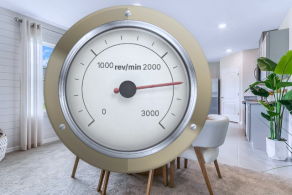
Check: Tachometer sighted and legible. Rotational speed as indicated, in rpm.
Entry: 2400 rpm
